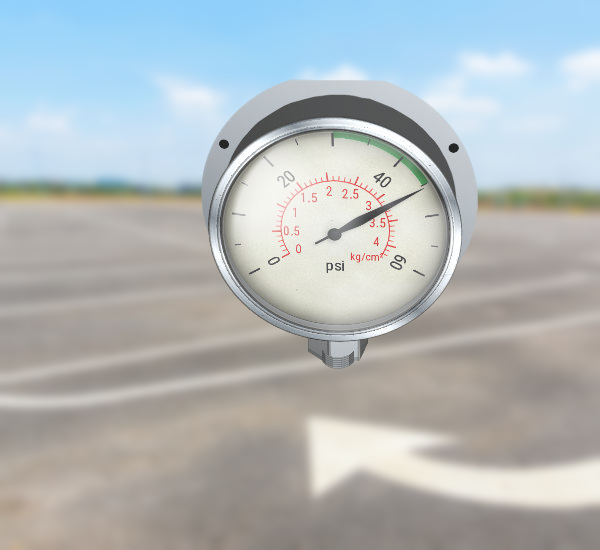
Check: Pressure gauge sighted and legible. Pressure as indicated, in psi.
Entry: 45 psi
